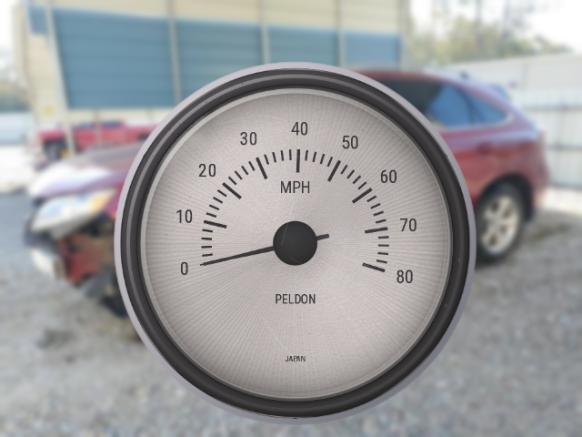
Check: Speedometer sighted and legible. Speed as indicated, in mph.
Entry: 0 mph
